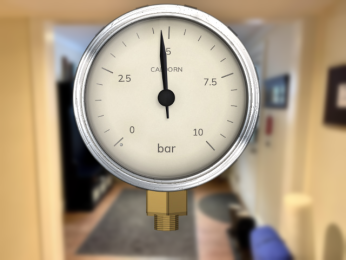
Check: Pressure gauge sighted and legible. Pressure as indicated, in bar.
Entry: 4.75 bar
